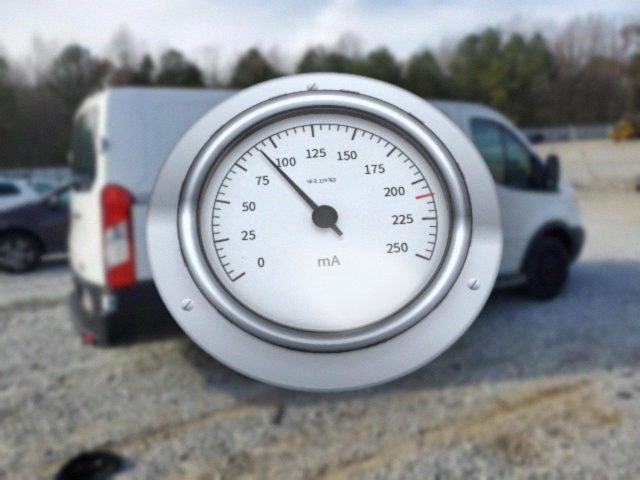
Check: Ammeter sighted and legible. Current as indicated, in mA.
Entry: 90 mA
